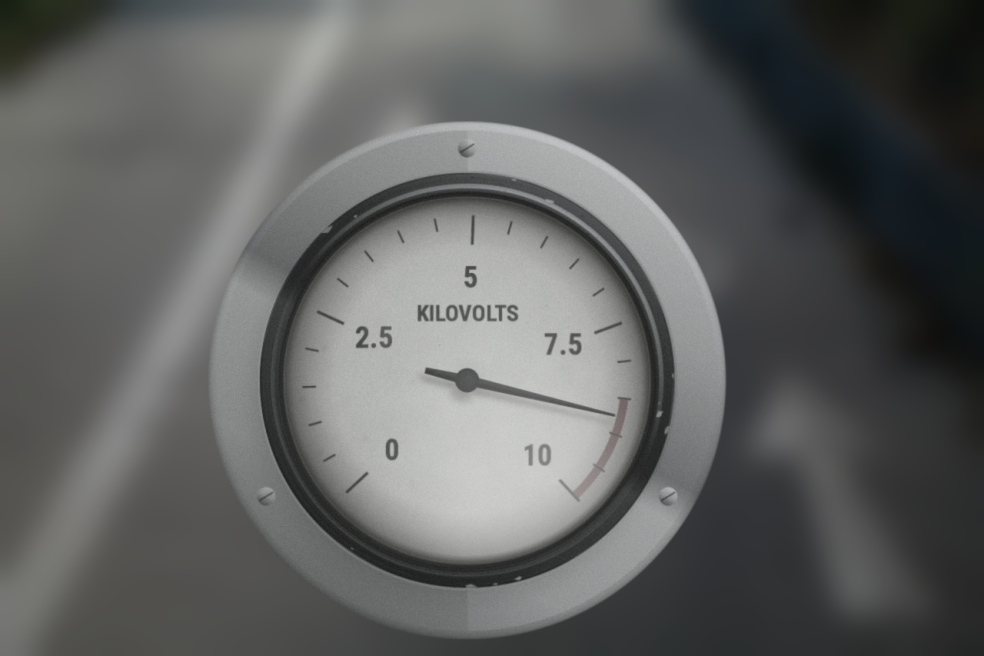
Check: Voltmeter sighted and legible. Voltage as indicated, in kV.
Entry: 8.75 kV
